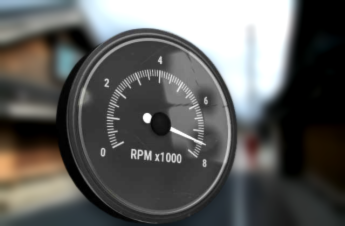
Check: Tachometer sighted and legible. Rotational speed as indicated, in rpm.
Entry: 7500 rpm
